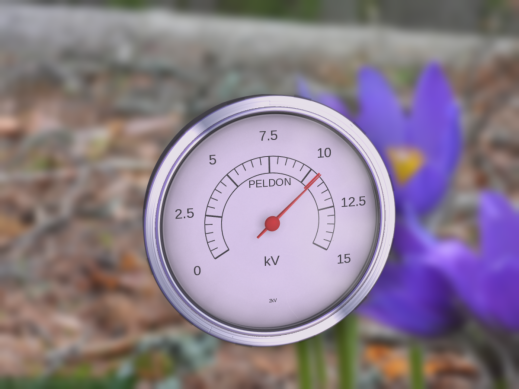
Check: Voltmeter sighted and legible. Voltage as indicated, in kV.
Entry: 10.5 kV
